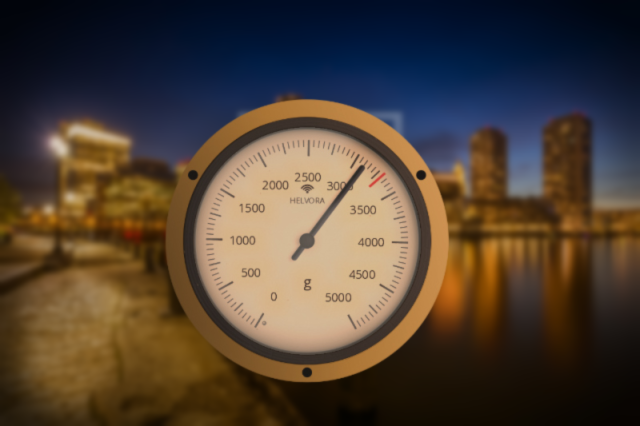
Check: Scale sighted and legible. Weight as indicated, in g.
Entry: 3100 g
